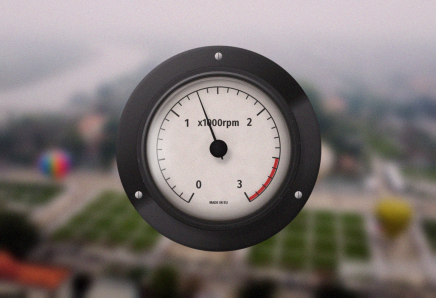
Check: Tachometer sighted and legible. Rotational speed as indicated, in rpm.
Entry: 1300 rpm
